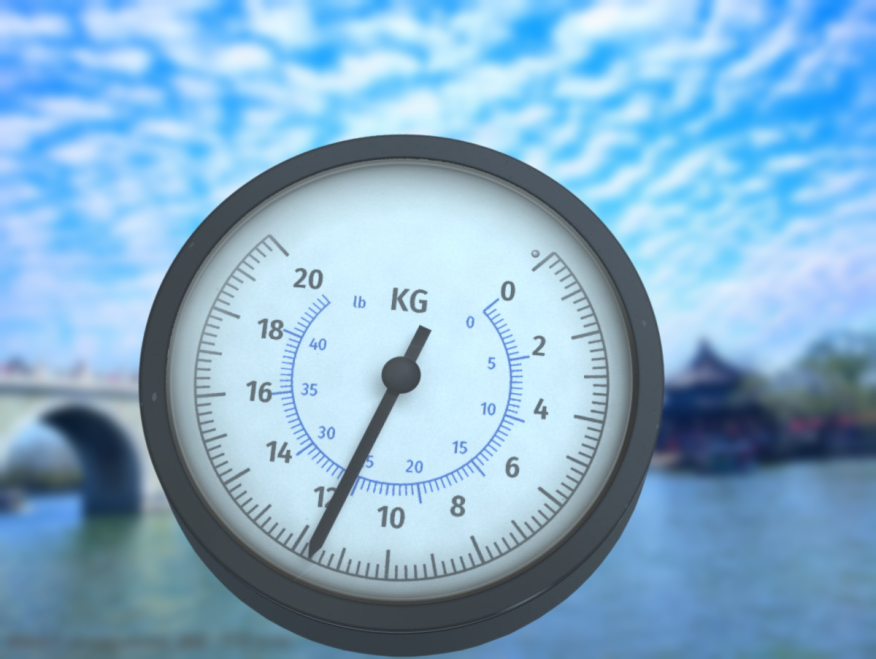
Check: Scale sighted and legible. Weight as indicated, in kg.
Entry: 11.6 kg
